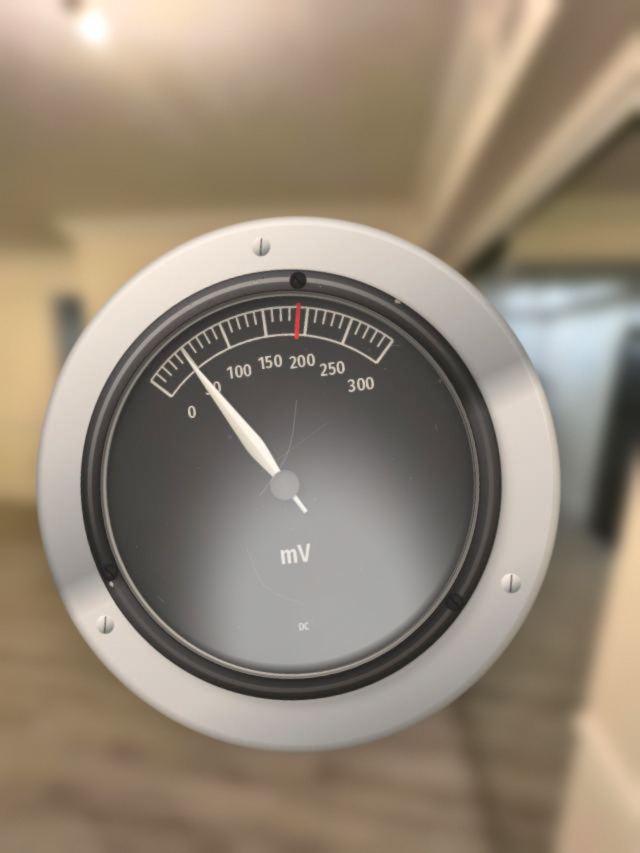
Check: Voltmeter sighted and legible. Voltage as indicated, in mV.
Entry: 50 mV
